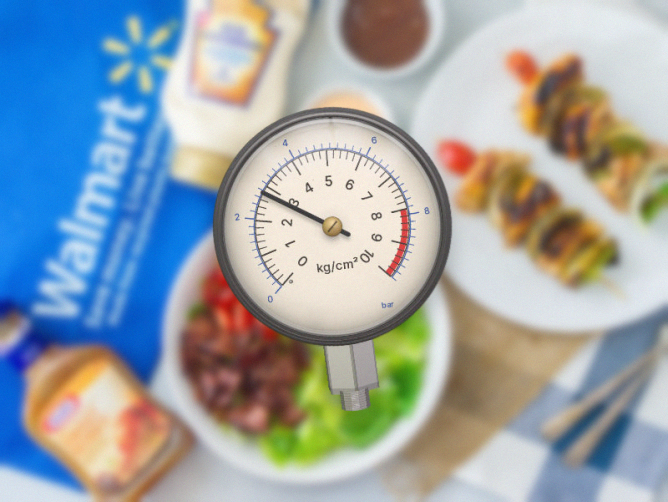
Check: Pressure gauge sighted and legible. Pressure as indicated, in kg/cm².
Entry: 2.8 kg/cm²
